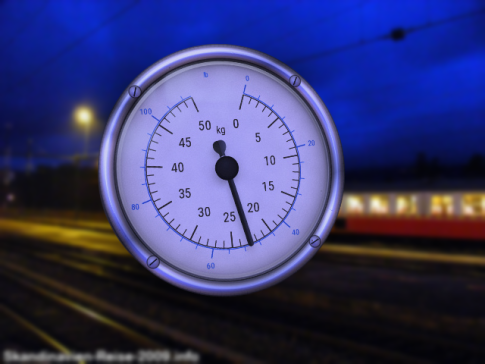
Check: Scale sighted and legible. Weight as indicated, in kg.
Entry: 23 kg
